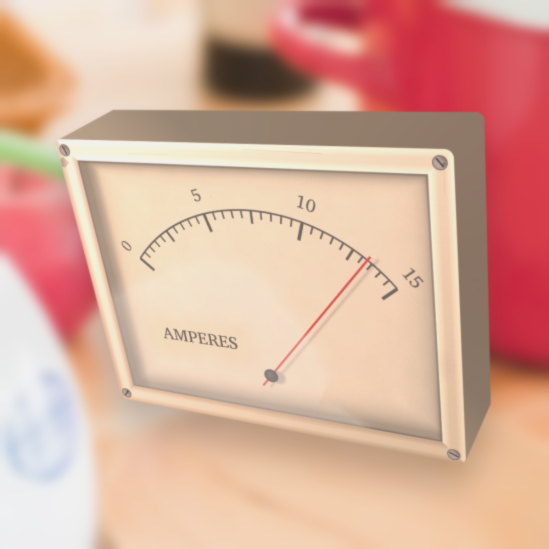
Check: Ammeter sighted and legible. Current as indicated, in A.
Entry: 13.25 A
